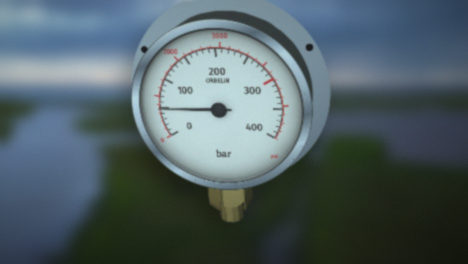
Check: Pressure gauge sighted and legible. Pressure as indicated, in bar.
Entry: 50 bar
